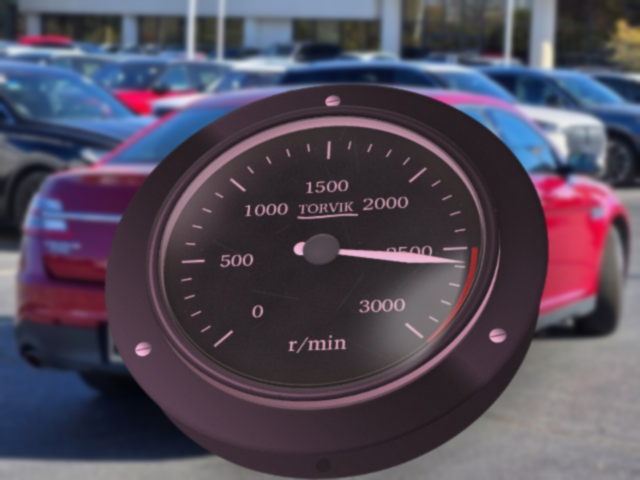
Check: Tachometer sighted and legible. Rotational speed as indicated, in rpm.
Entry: 2600 rpm
